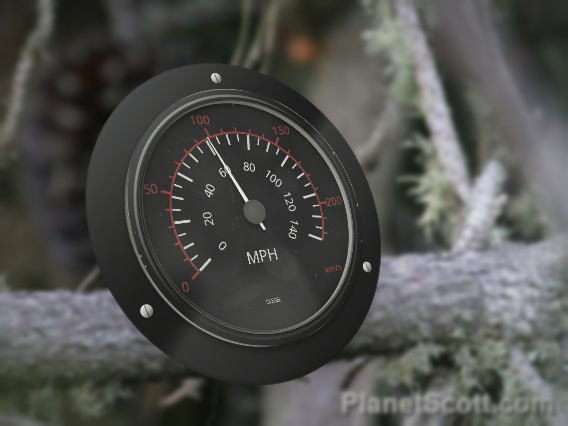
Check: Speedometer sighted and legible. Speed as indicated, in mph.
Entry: 60 mph
